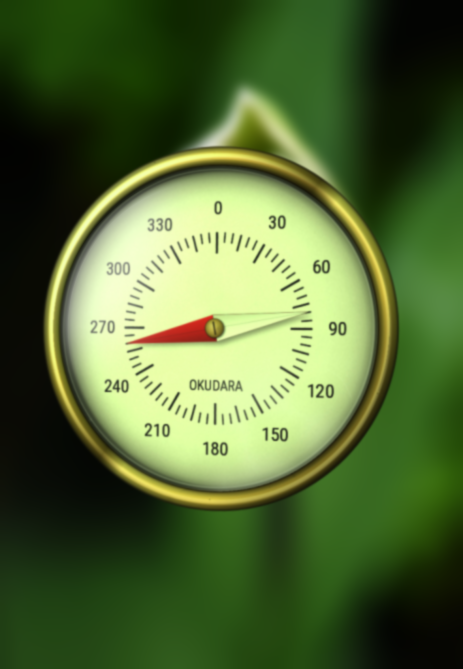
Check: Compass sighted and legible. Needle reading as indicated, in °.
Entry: 260 °
